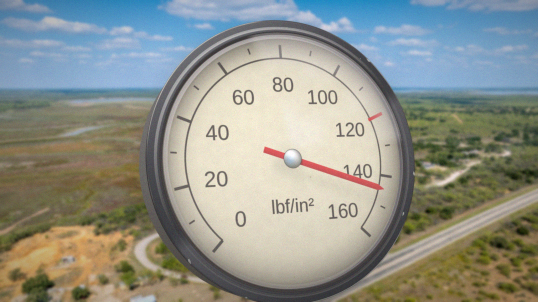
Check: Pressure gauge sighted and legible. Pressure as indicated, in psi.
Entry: 145 psi
